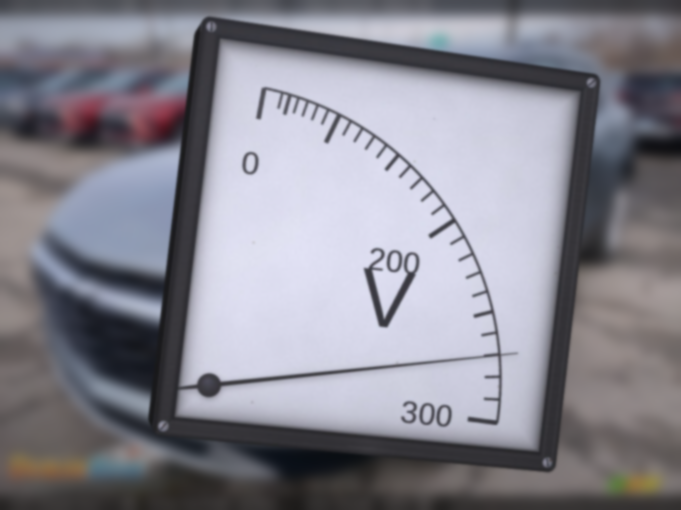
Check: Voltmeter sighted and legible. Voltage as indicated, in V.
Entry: 270 V
